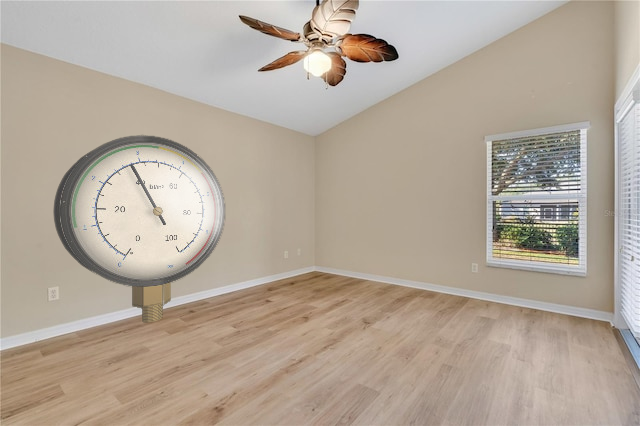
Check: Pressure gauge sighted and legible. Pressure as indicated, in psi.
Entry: 40 psi
